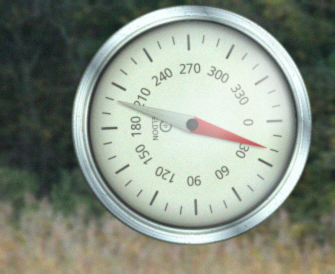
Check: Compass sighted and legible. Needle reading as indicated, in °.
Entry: 20 °
